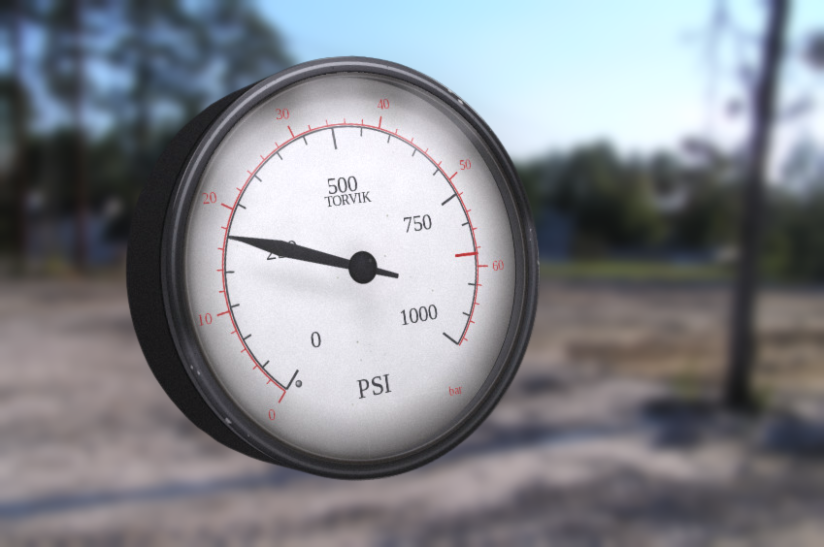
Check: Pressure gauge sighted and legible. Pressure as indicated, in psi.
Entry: 250 psi
